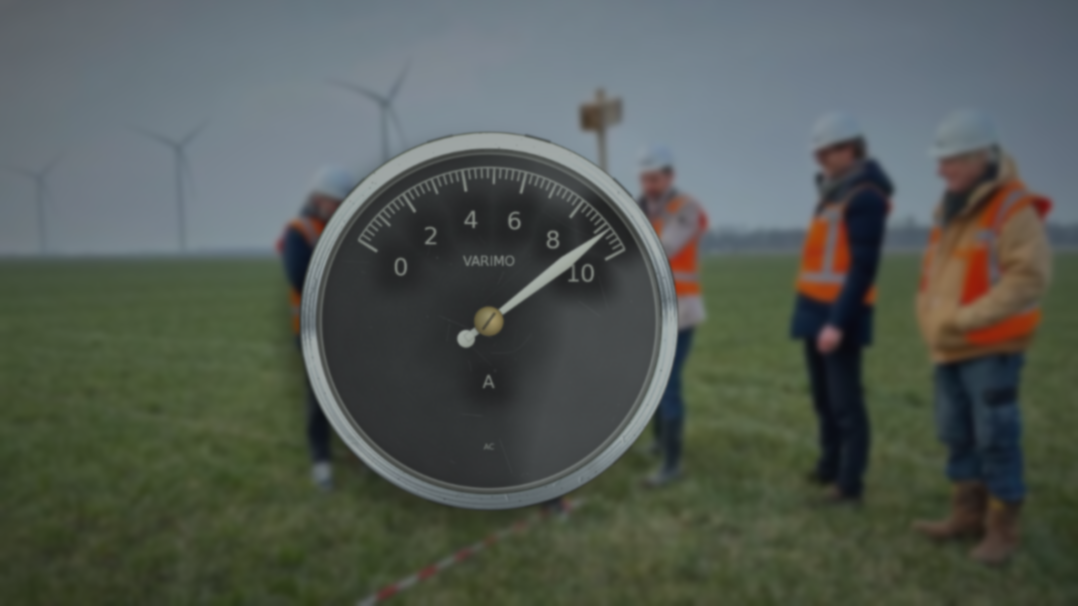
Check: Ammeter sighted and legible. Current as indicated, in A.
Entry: 9.2 A
